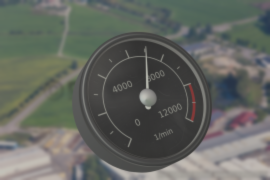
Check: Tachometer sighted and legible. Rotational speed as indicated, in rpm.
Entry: 7000 rpm
